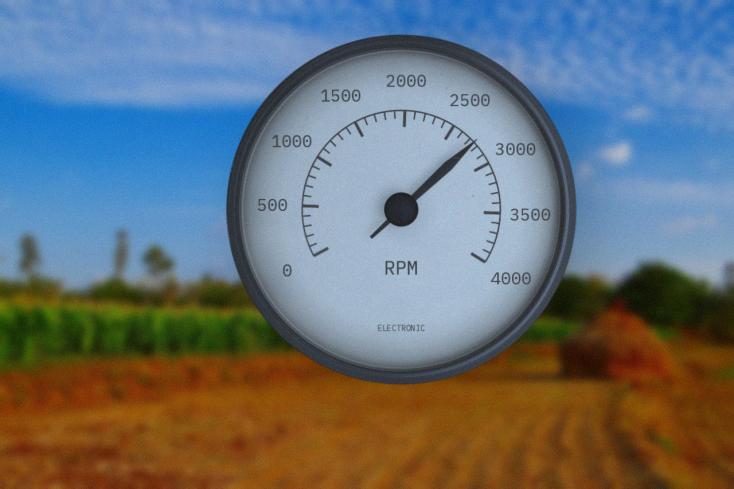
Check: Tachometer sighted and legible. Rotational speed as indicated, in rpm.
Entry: 2750 rpm
